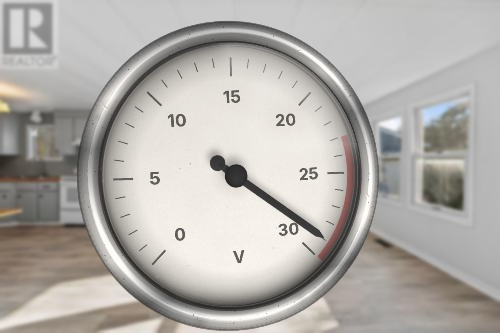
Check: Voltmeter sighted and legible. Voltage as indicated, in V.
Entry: 29 V
